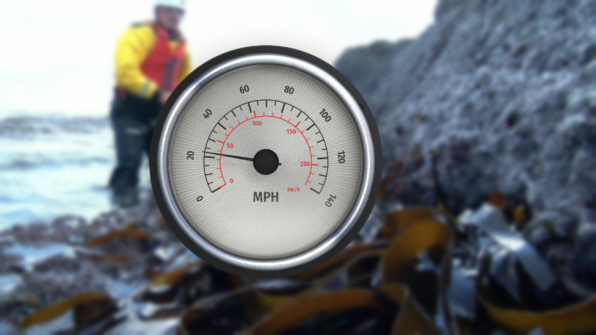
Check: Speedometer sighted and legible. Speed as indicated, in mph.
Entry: 22.5 mph
